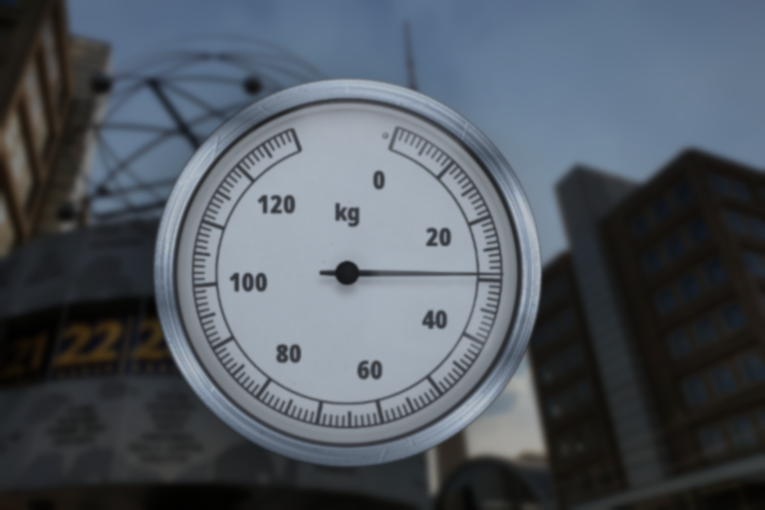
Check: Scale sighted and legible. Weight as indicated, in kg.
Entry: 29 kg
